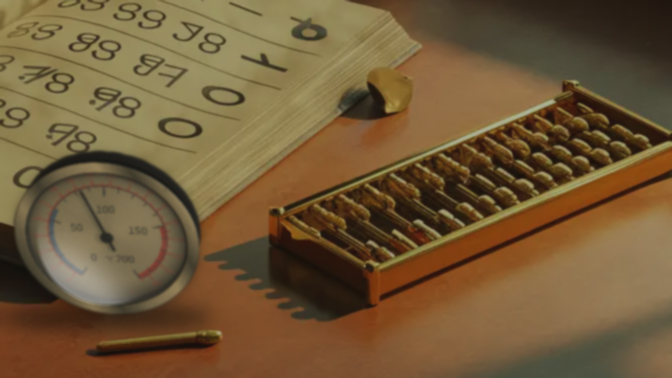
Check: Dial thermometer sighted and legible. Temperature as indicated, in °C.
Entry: 85 °C
